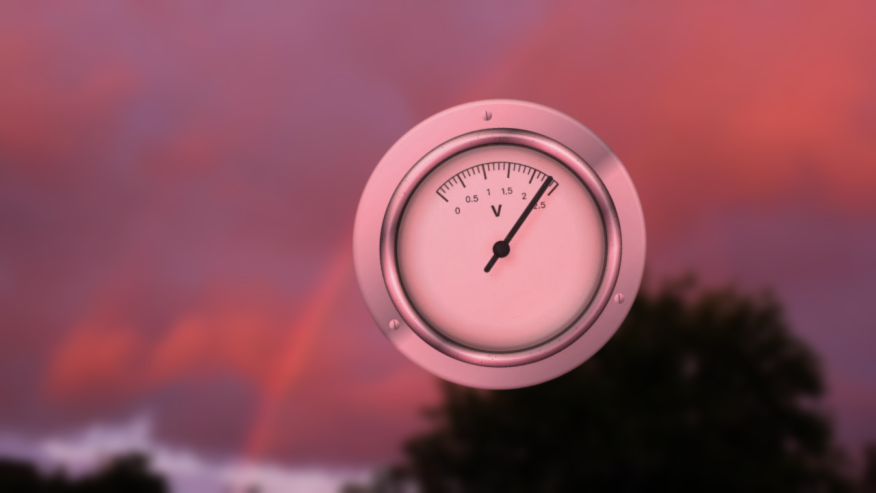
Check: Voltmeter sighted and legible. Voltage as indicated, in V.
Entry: 2.3 V
